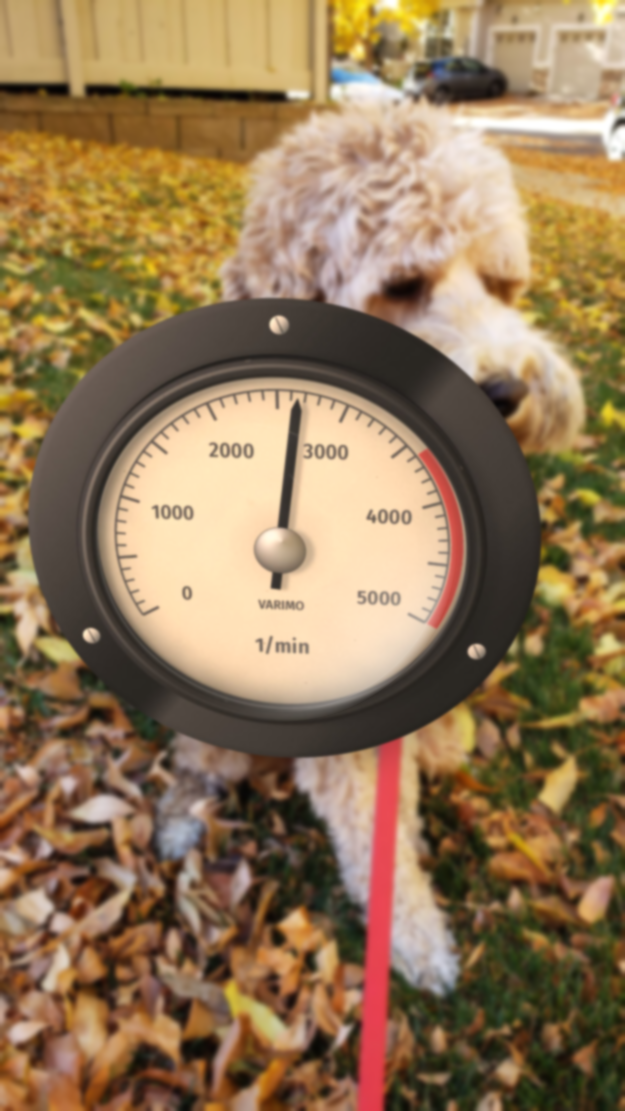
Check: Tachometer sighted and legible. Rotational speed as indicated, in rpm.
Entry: 2650 rpm
